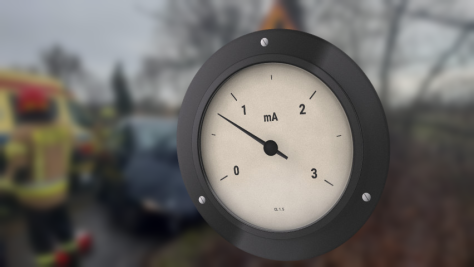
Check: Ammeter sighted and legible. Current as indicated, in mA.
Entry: 0.75 mA
